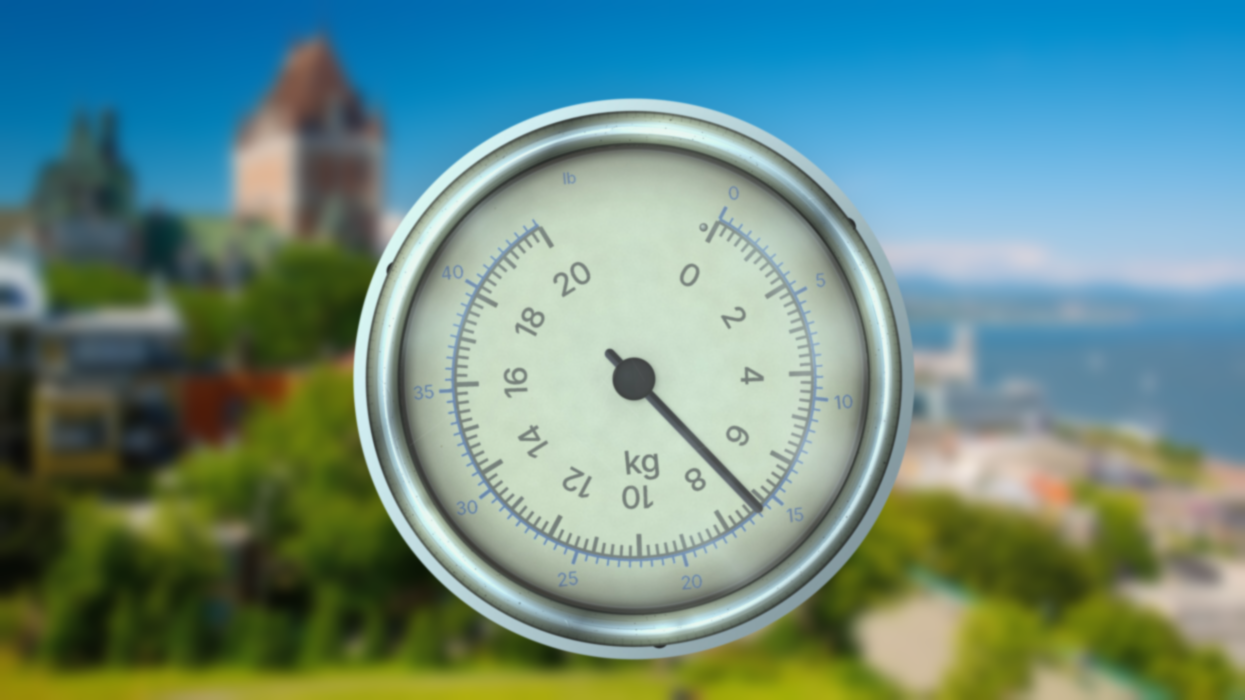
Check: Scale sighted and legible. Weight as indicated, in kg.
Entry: 7.2 kg
